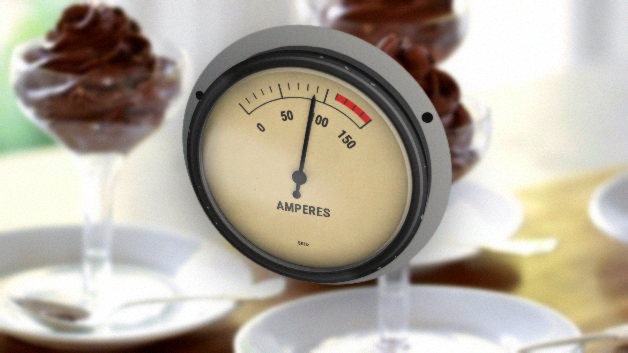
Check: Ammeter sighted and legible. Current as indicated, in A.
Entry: 90 A
